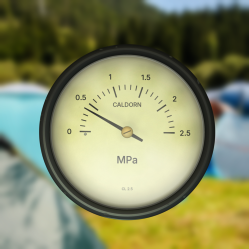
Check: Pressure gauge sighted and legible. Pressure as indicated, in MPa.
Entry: 0.4 MPa
